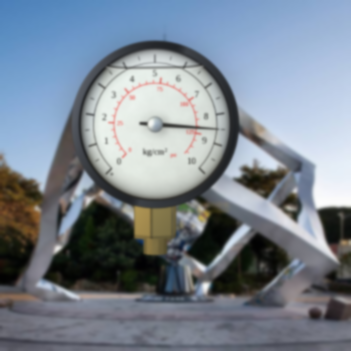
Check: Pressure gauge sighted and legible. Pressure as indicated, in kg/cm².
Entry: 8.5 kg/cm²
